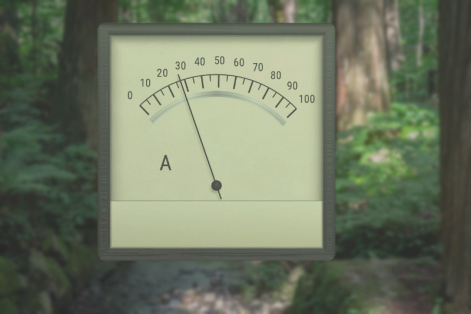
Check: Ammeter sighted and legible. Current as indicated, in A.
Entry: 27.5 A
